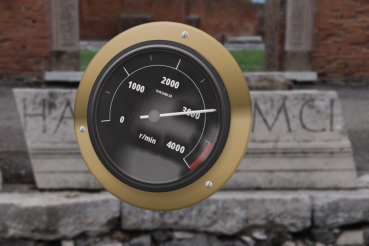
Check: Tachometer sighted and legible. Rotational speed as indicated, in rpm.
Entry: 3000 rpm
